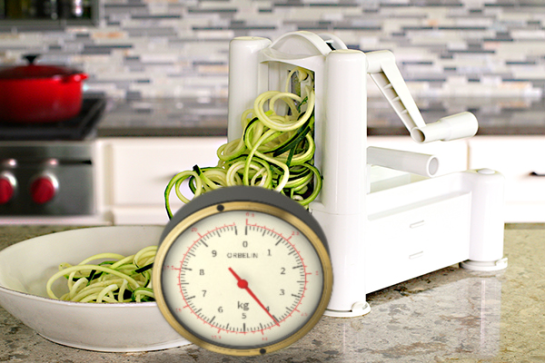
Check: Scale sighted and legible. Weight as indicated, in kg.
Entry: 4 kg
